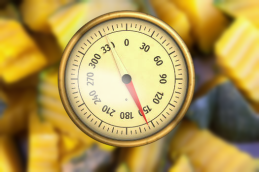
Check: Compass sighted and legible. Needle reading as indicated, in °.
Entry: 155 °
